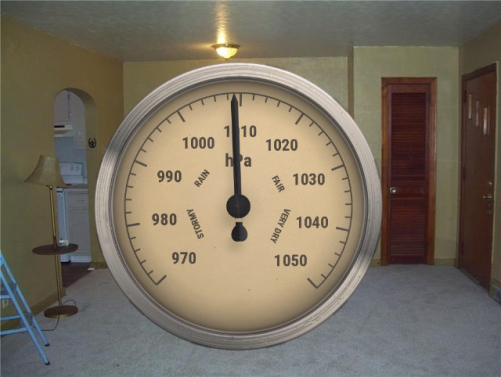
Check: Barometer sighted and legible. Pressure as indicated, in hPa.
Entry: 1009 hPa
